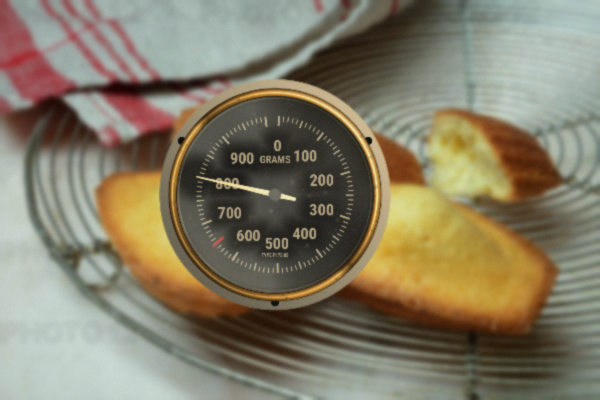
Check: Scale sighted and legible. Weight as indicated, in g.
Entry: 800 g
